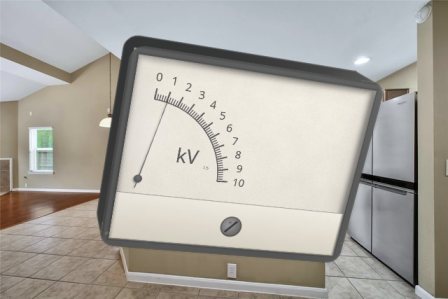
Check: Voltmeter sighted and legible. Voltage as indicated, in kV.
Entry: 1 kV
